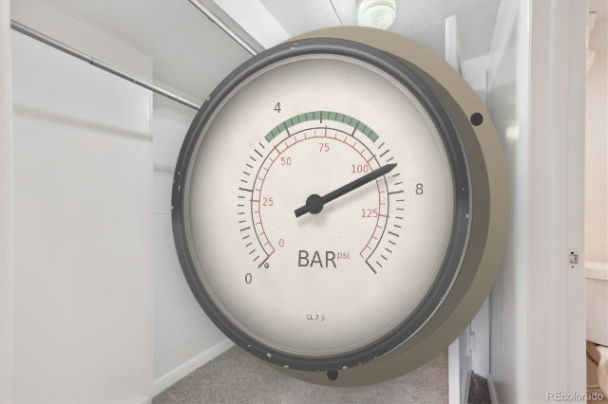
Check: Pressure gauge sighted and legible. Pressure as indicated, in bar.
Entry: 7.4 bar
